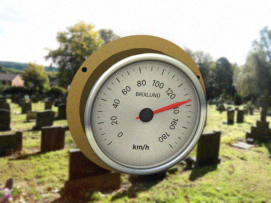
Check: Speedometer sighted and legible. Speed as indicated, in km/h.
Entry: 135 km/h
